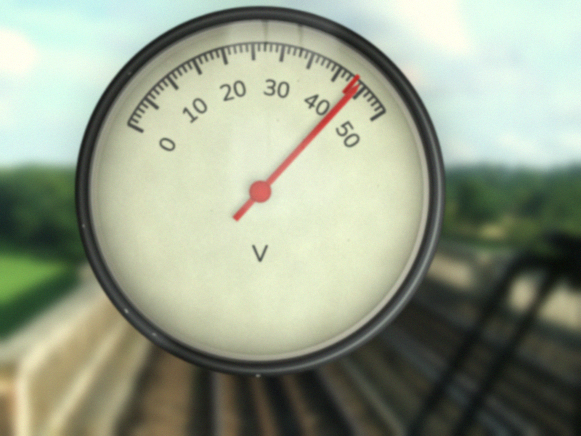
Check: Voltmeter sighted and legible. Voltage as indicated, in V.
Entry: 44 V
